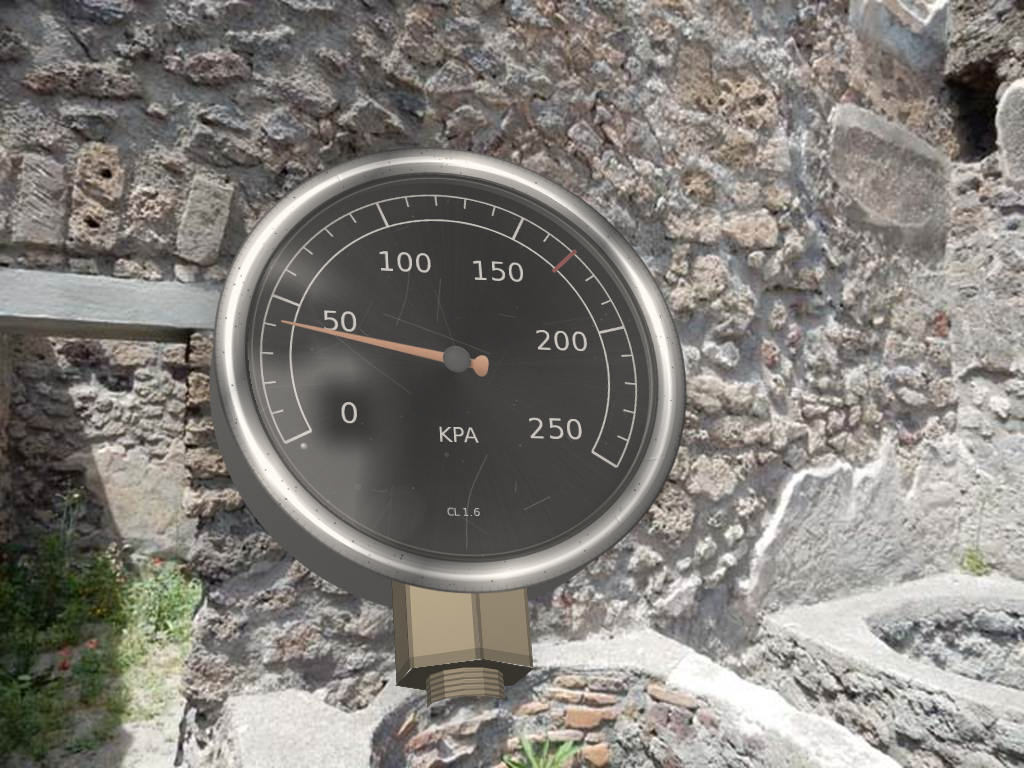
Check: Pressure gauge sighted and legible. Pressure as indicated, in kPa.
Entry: 40 kPa
